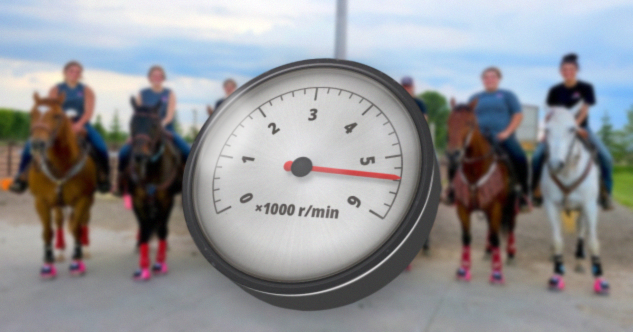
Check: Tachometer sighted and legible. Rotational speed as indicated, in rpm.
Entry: 5400 rpm
